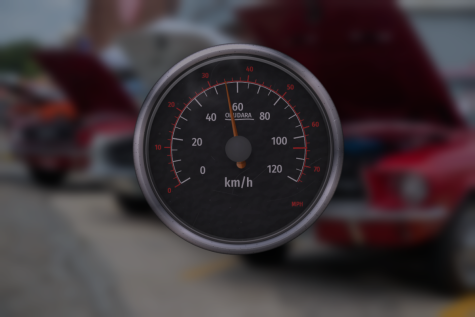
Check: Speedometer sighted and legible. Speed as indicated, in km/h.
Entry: 55 km/h
